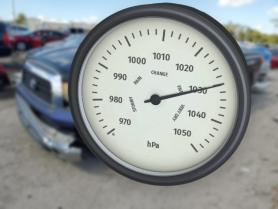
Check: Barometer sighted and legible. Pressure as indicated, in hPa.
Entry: 1030 hPa
